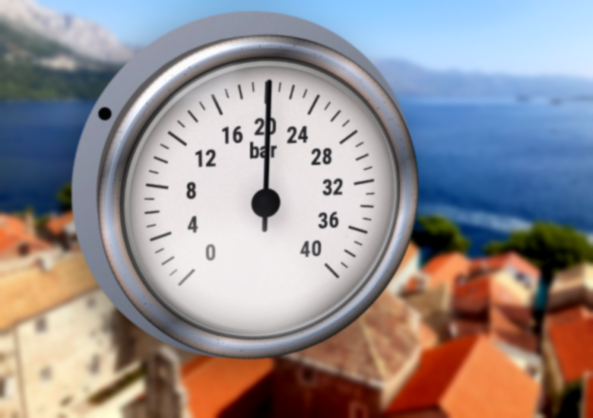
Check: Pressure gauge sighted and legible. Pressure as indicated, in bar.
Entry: 20 bar
